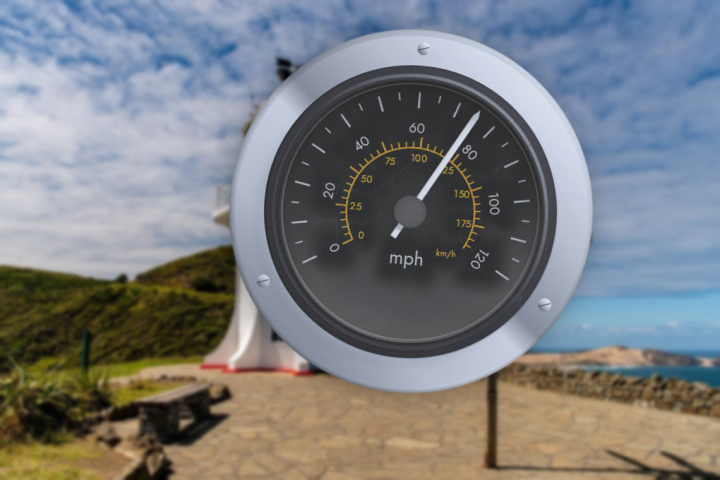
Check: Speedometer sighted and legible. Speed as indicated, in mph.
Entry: 75 mph
